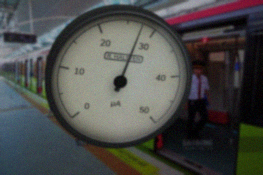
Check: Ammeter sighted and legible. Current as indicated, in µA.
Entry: 27.5 µA
